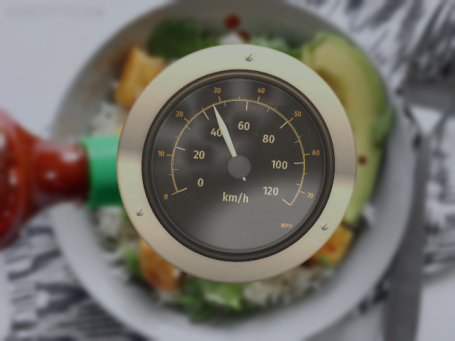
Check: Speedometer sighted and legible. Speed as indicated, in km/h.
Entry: 45 km/h
